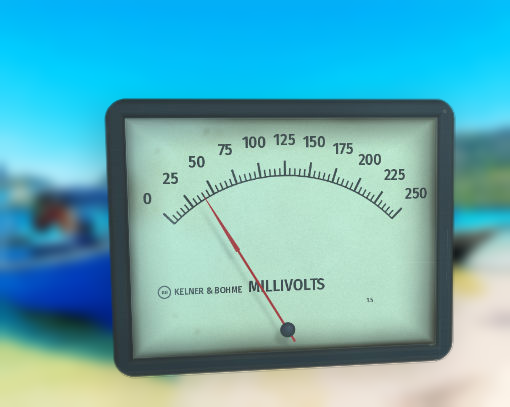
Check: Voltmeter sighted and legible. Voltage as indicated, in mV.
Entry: 40 mV
